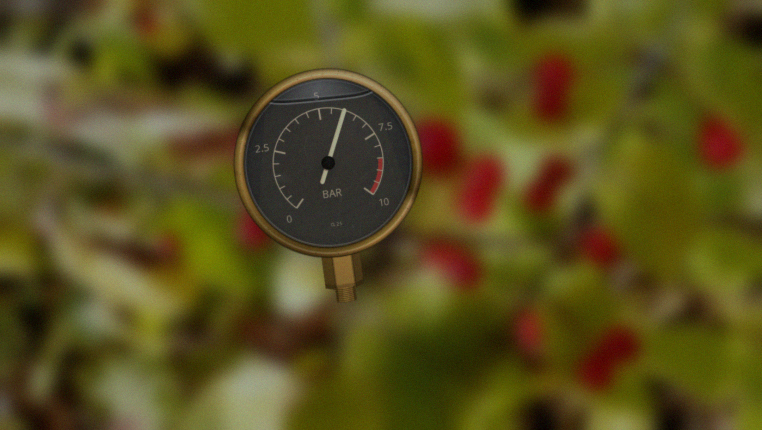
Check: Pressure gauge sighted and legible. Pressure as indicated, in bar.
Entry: 6 bar
